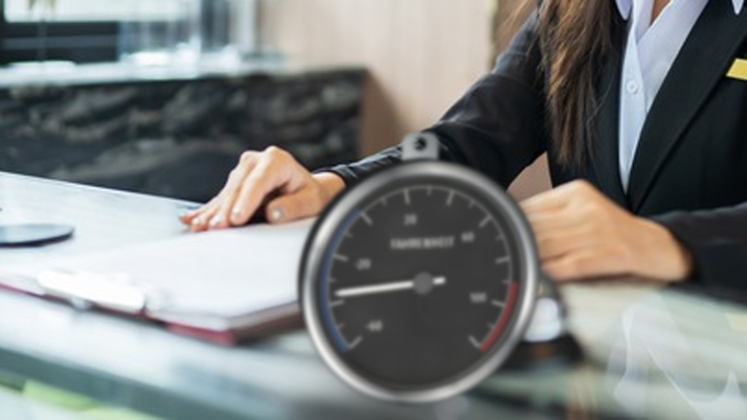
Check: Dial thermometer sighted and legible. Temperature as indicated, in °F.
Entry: -35 °F
